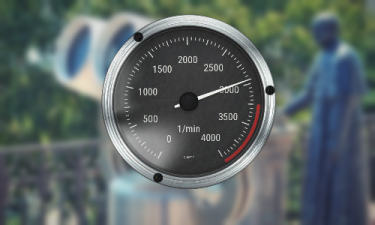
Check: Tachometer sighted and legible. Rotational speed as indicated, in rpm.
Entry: 2950 rpm
